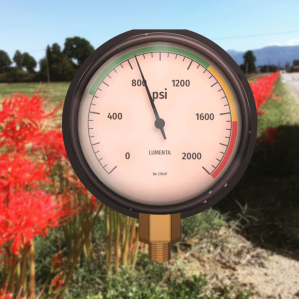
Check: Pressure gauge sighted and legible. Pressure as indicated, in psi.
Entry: 850 psi
